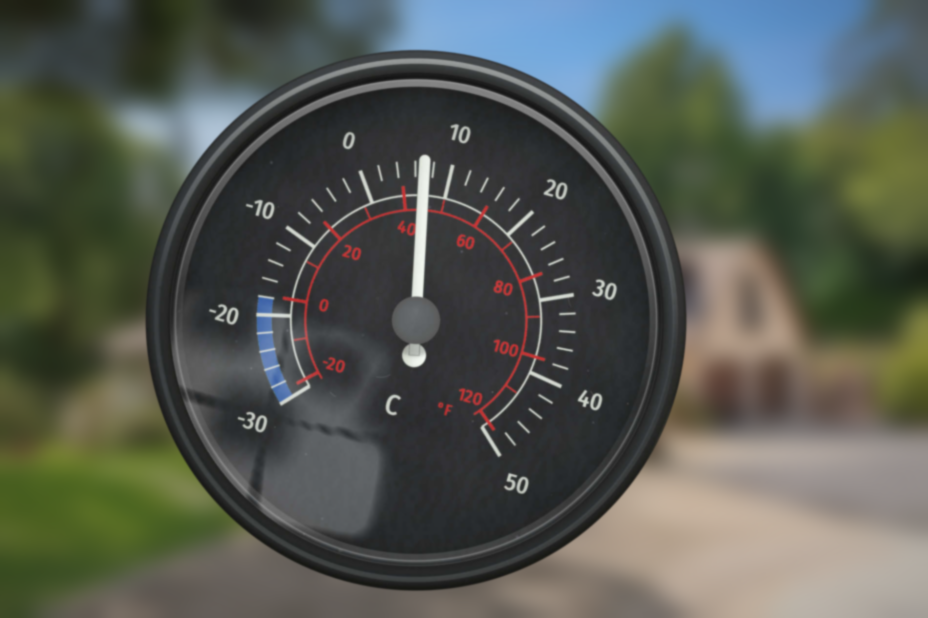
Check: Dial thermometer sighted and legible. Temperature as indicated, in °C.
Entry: 7 °C
